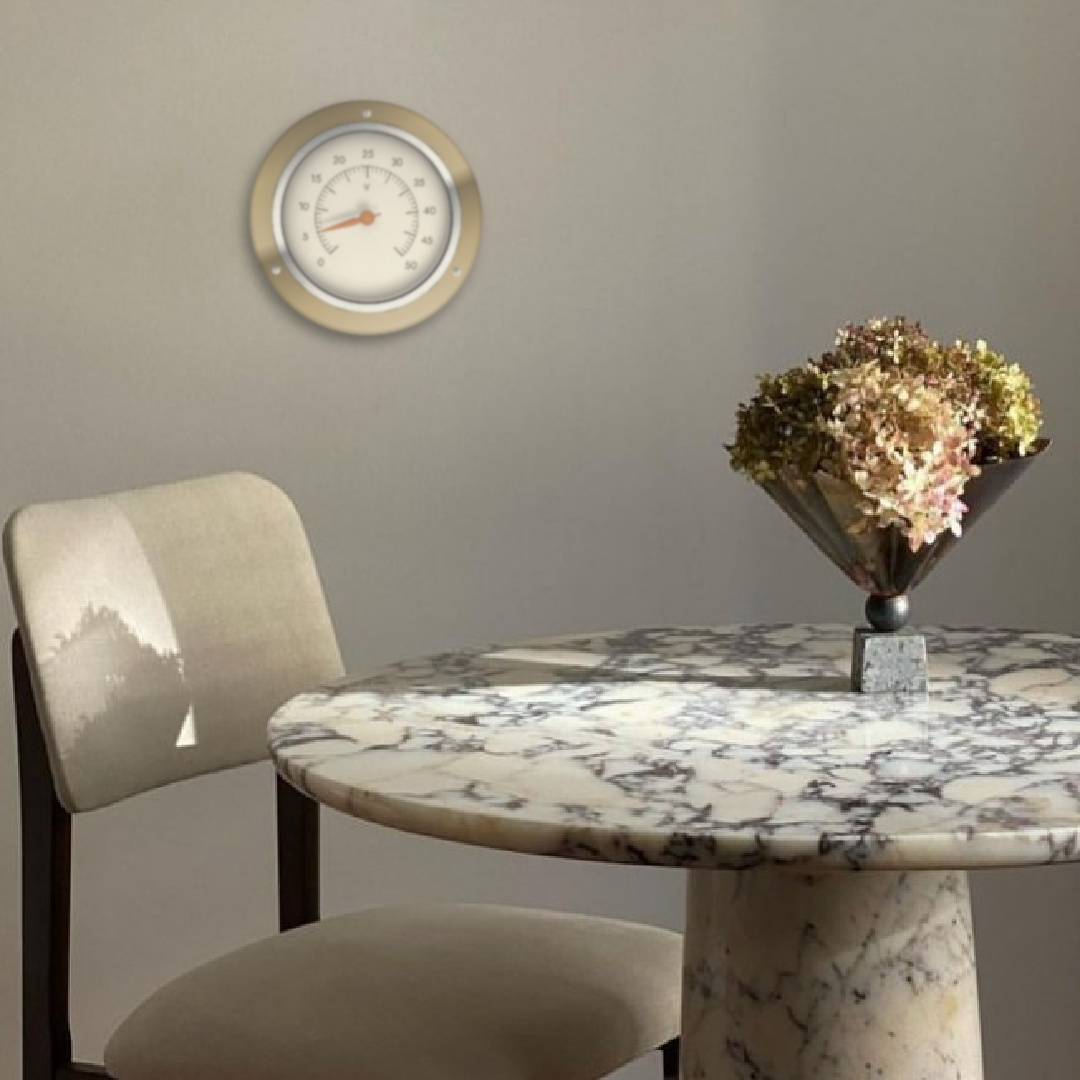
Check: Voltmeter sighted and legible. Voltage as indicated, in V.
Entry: 5 V
